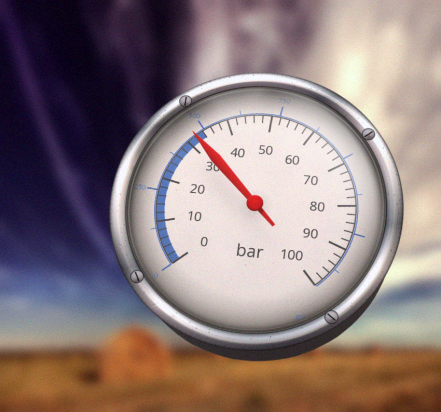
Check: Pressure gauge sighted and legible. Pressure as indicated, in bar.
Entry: 32 bar
